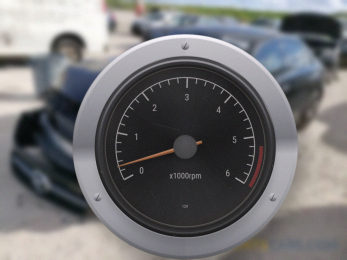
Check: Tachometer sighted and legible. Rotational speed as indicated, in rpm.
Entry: 300 rpm
